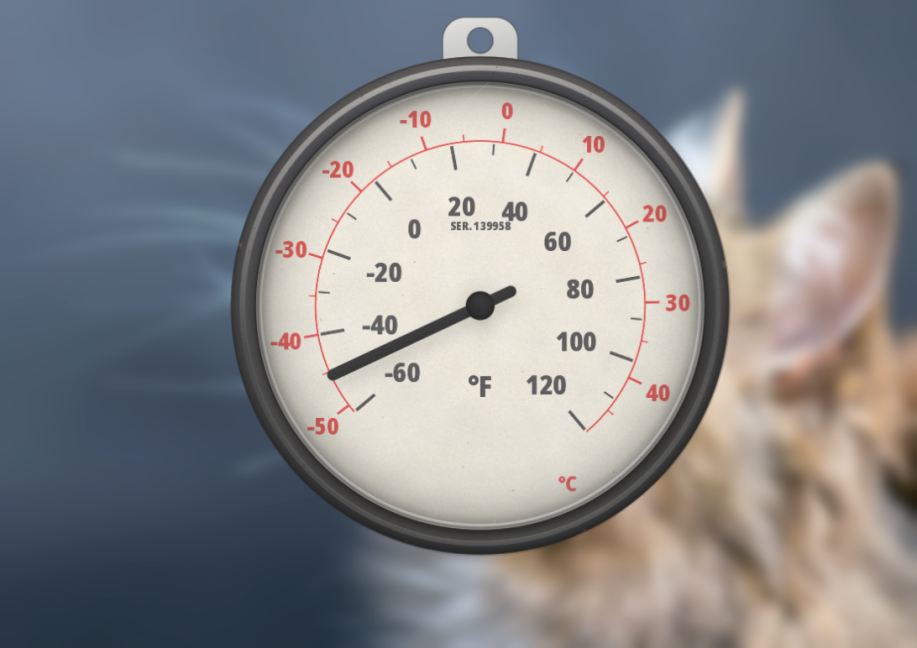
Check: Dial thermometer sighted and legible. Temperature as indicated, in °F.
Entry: -50 °F
